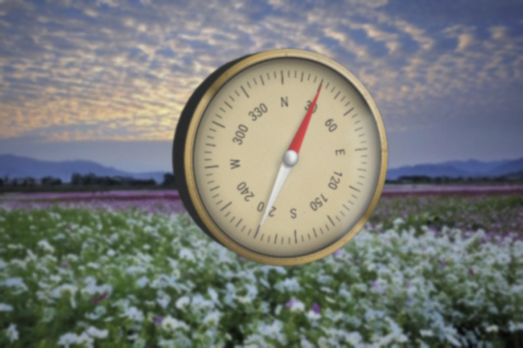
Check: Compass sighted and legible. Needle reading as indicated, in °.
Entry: 30 °
